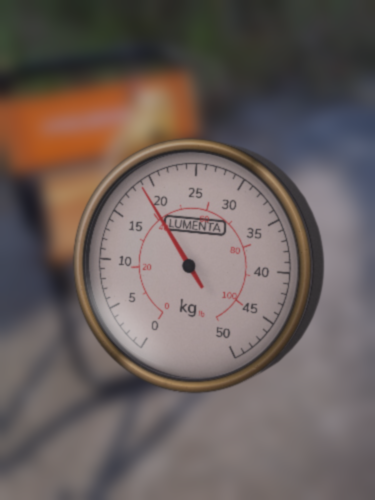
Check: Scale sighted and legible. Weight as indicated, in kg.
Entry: 19 kg
